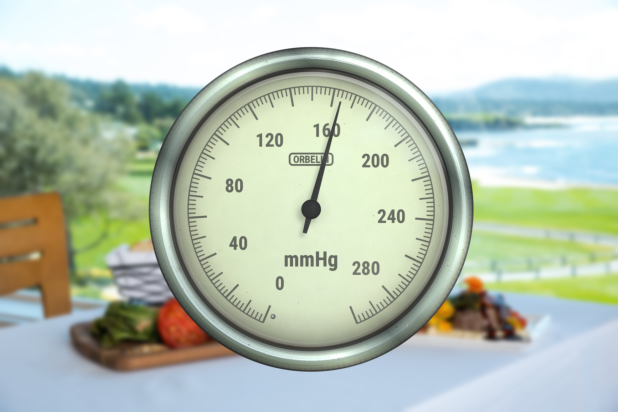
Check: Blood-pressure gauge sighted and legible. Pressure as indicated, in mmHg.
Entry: 164 mmHg
